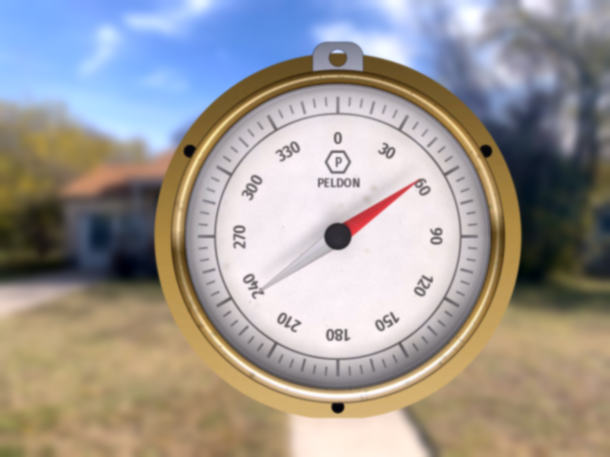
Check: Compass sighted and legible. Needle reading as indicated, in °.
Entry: 55 °
